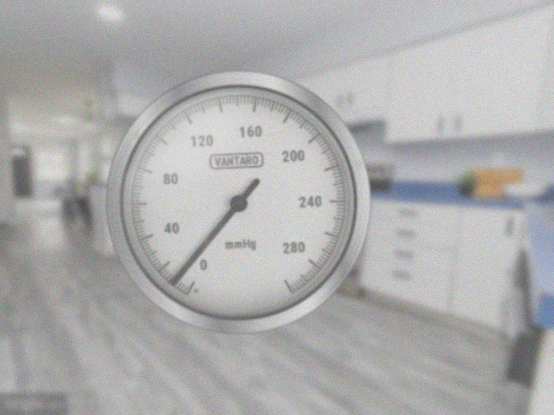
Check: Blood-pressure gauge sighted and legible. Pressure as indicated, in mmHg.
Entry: 10 mmHg
